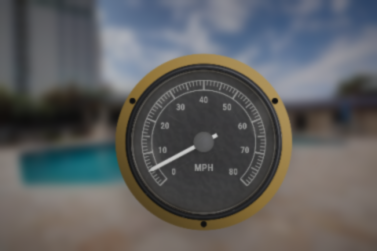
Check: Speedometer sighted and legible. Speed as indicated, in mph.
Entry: 5 mph
